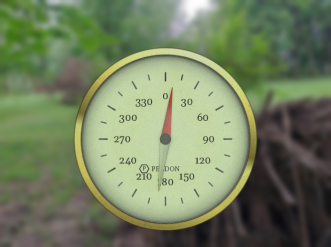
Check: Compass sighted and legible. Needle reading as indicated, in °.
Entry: 7.5 °
